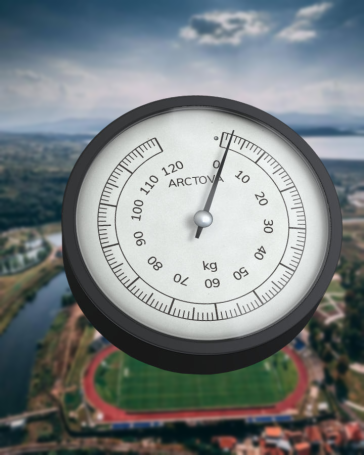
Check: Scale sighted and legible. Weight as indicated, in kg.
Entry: 2 kg
